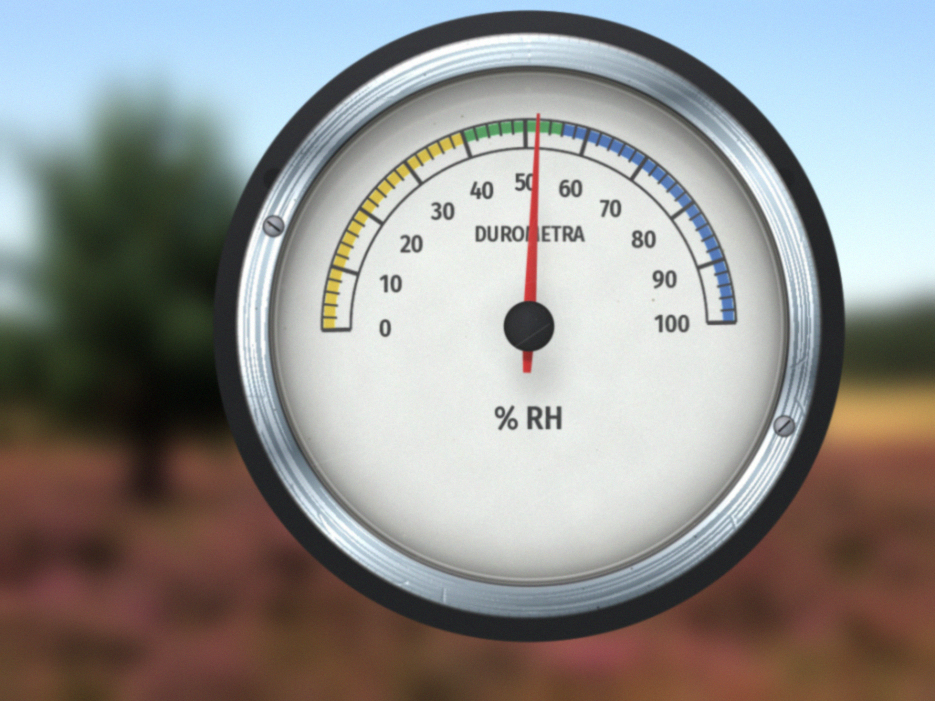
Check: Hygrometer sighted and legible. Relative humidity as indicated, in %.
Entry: 52 %
